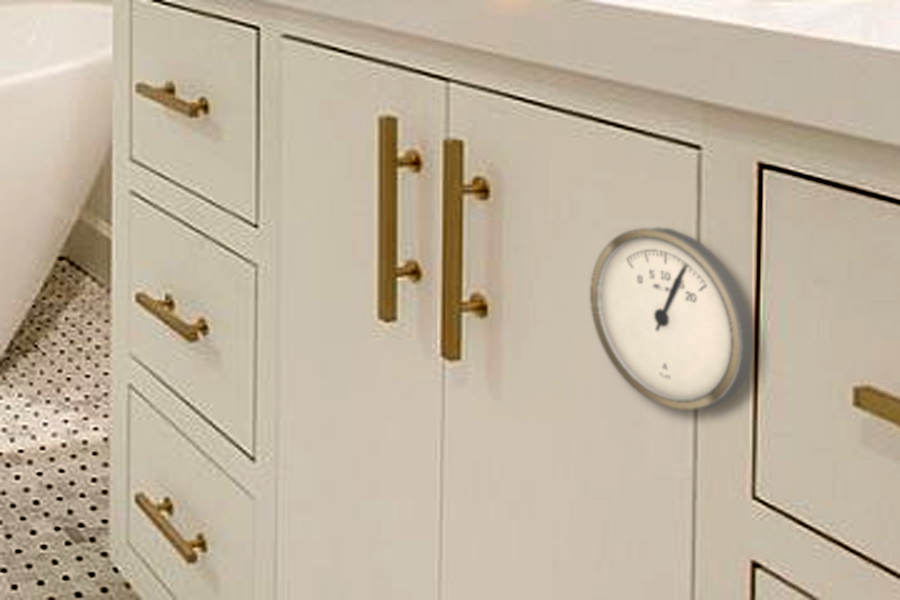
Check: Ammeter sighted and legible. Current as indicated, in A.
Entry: 15 A
